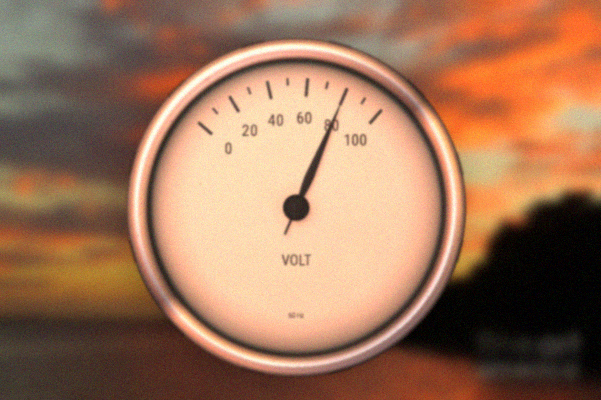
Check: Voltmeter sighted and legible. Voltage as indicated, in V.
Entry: 80 V
